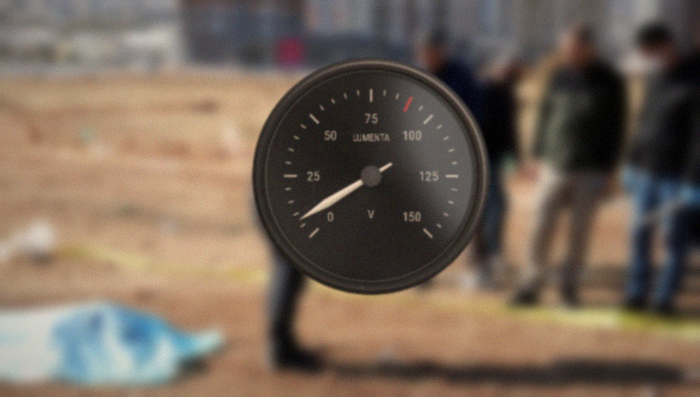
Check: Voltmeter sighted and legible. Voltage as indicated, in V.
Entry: 7.5 V
